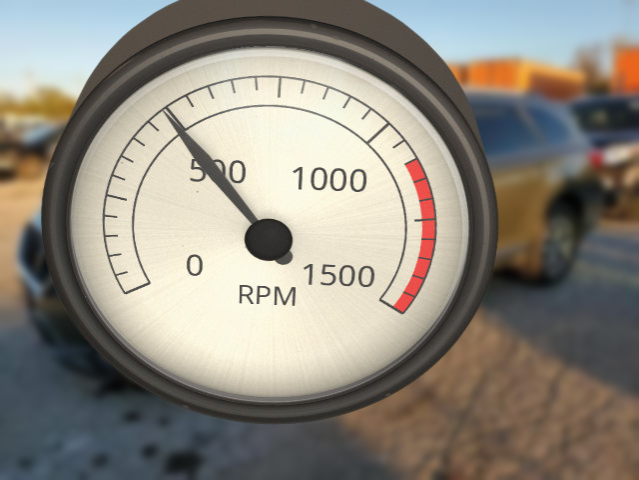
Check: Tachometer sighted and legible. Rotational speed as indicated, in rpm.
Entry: 500 rpm
